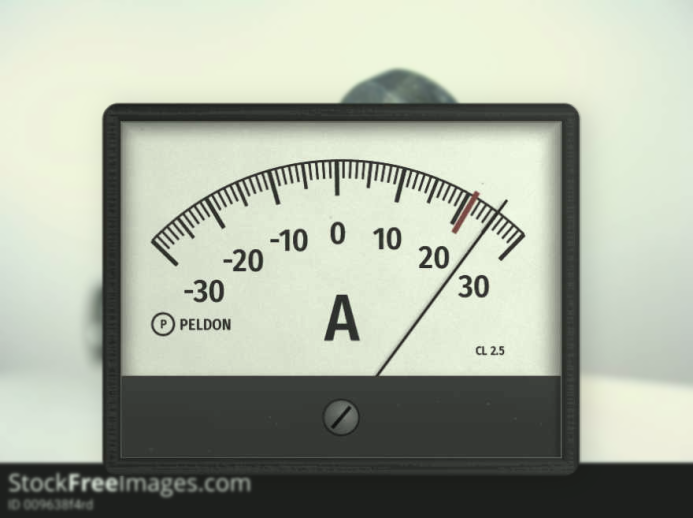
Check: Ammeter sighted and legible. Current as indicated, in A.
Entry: 25 A
